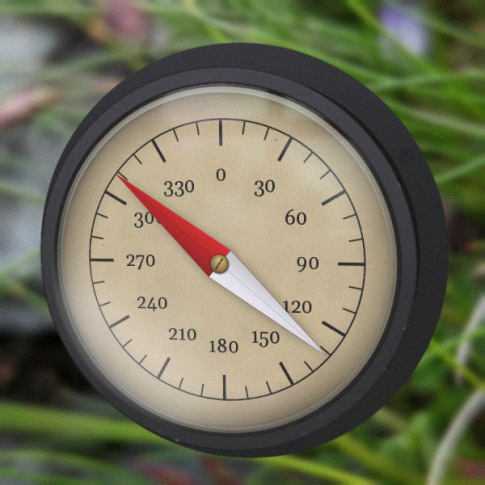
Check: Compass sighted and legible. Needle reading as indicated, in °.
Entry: 310 °
